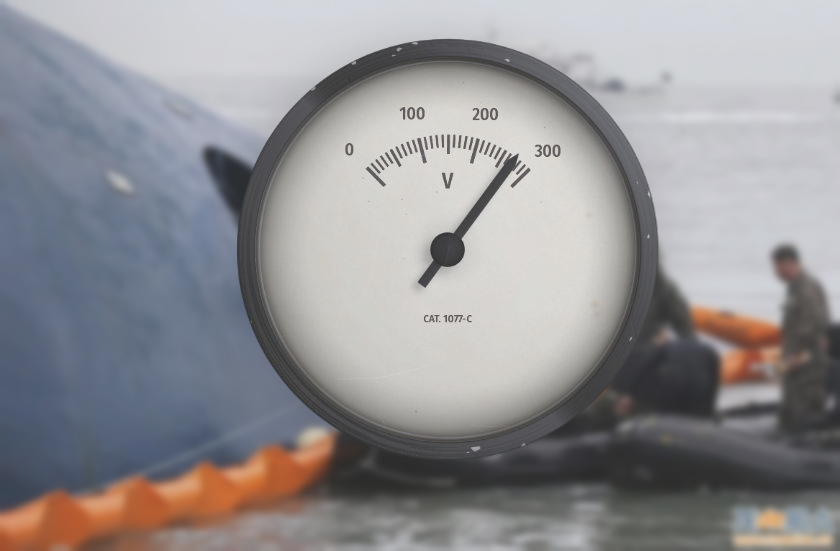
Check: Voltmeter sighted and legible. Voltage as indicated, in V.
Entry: 270 V
